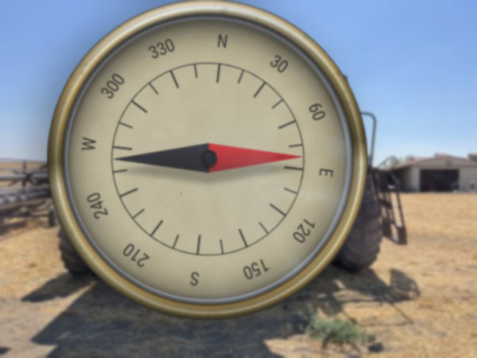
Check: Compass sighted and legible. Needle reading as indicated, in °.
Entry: 82.5 °
